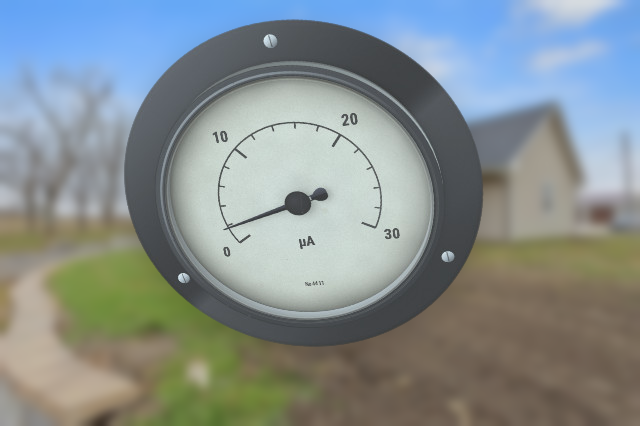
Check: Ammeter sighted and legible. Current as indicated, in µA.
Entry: 2 µA
